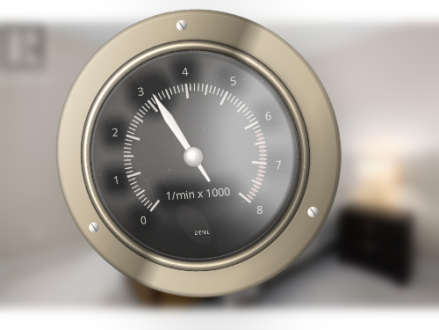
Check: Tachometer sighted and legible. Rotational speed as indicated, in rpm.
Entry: 3200 rpm
